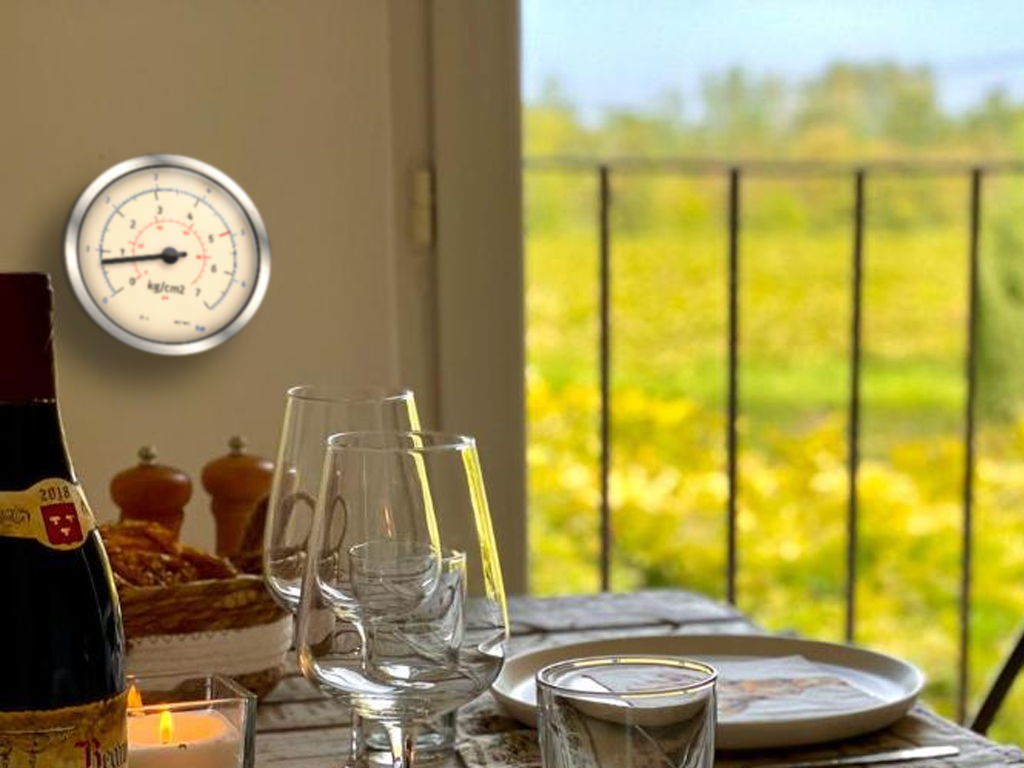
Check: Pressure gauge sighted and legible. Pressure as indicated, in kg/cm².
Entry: 0.75 kg/cm²
